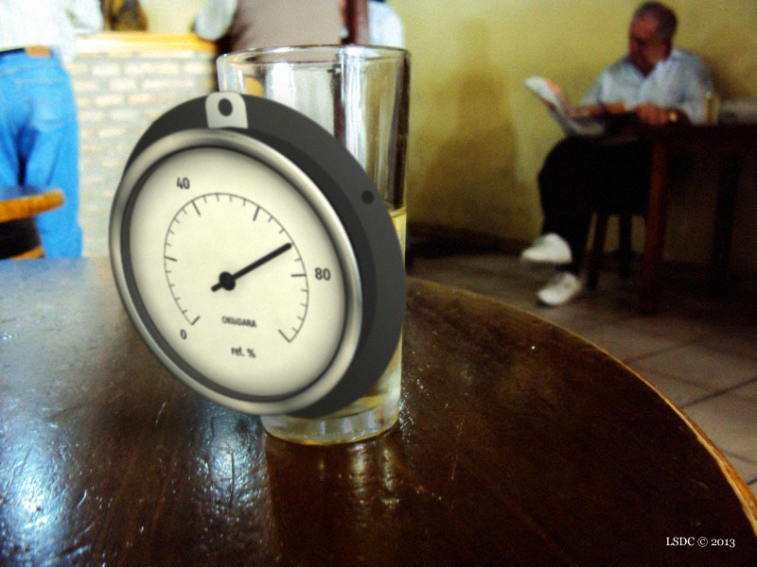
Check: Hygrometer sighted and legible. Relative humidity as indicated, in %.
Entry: 72 %
